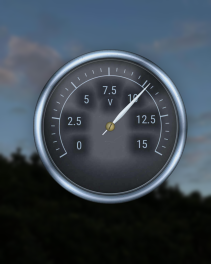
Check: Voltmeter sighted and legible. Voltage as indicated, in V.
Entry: 10.25 V
